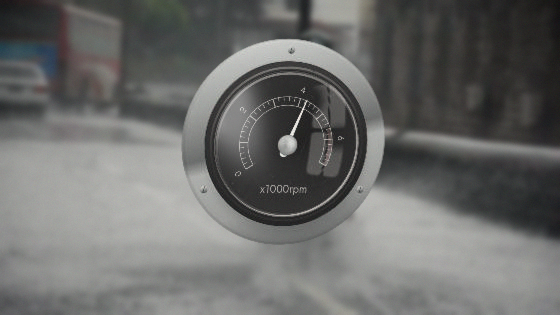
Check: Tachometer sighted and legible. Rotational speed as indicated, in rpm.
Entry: 4200 rpm
